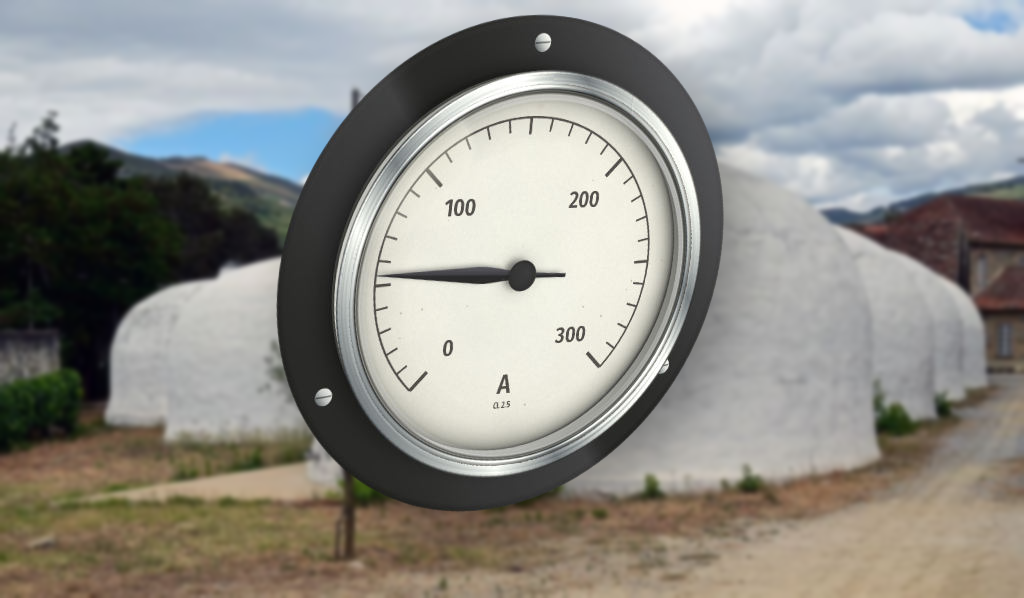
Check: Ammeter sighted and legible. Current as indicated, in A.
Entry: 55 A
